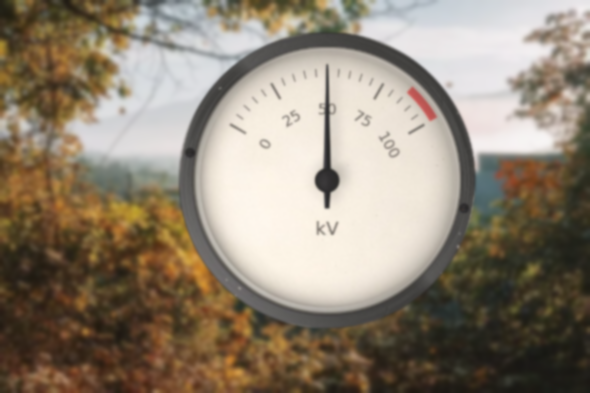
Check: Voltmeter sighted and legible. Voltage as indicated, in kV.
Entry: 50 kV
